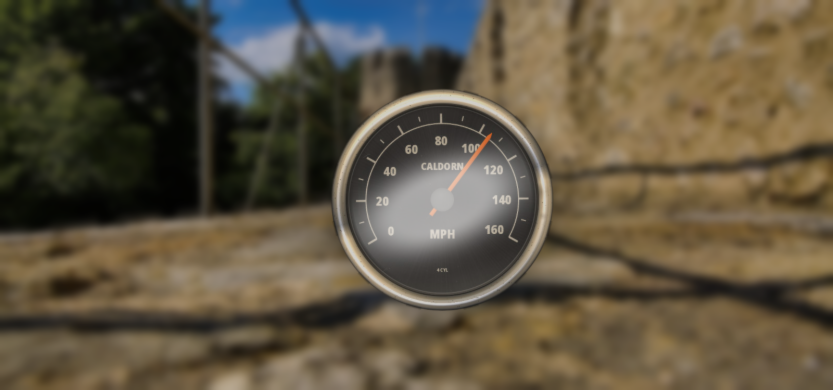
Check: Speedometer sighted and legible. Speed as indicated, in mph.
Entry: 105 mph
